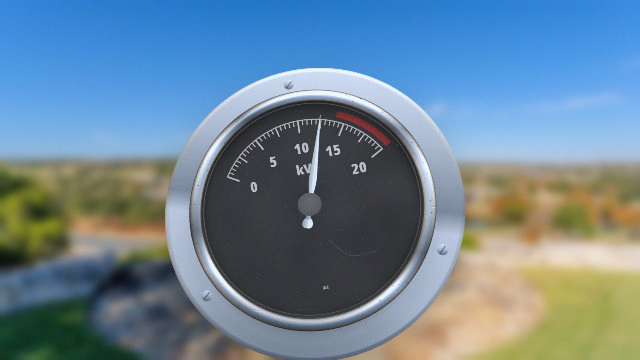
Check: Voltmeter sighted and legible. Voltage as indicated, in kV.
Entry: 12.5 kV
